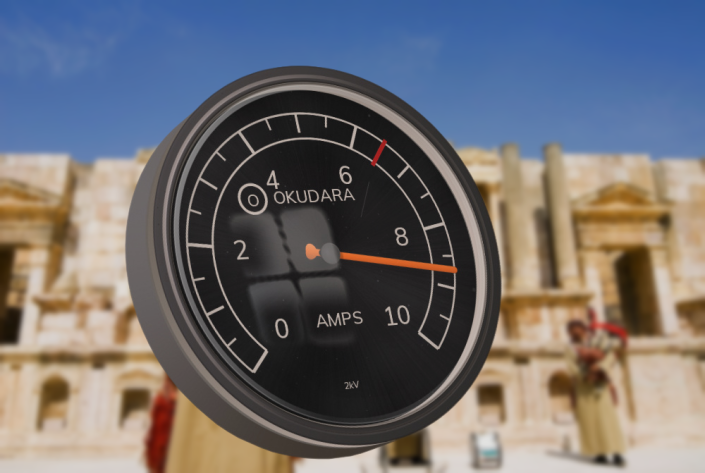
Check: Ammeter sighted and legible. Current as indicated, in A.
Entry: 8.75 A
